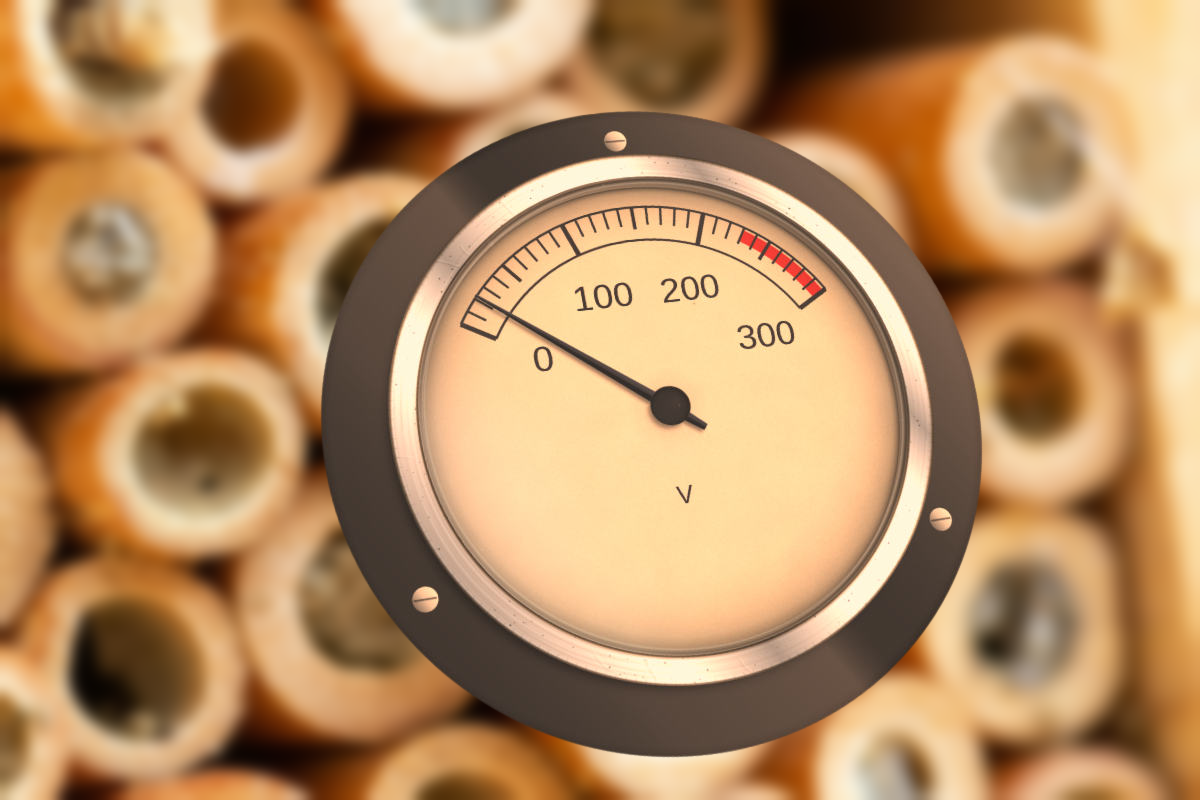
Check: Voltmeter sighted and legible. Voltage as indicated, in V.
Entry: 20 V
